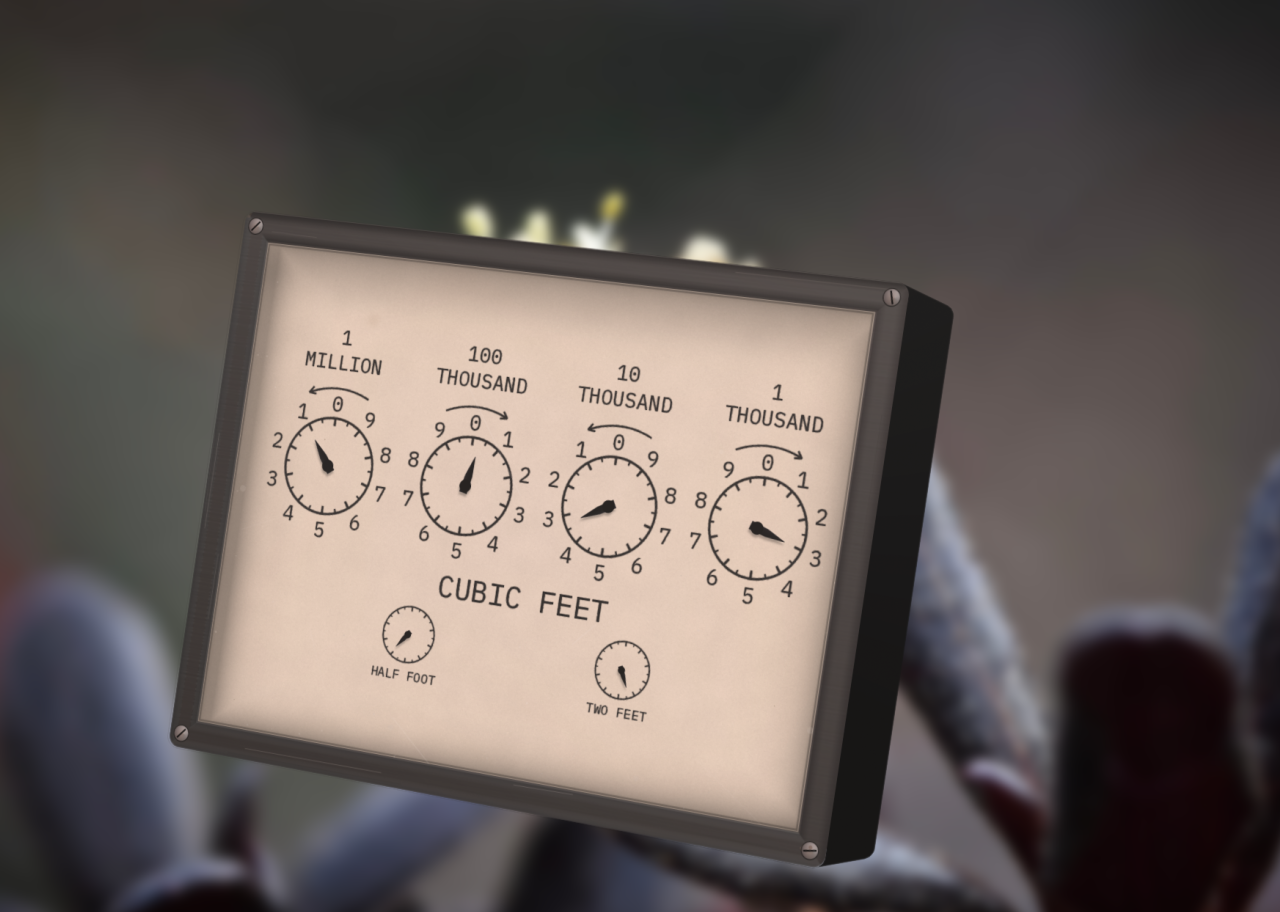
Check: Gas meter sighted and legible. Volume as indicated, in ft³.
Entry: 103300 ft³
